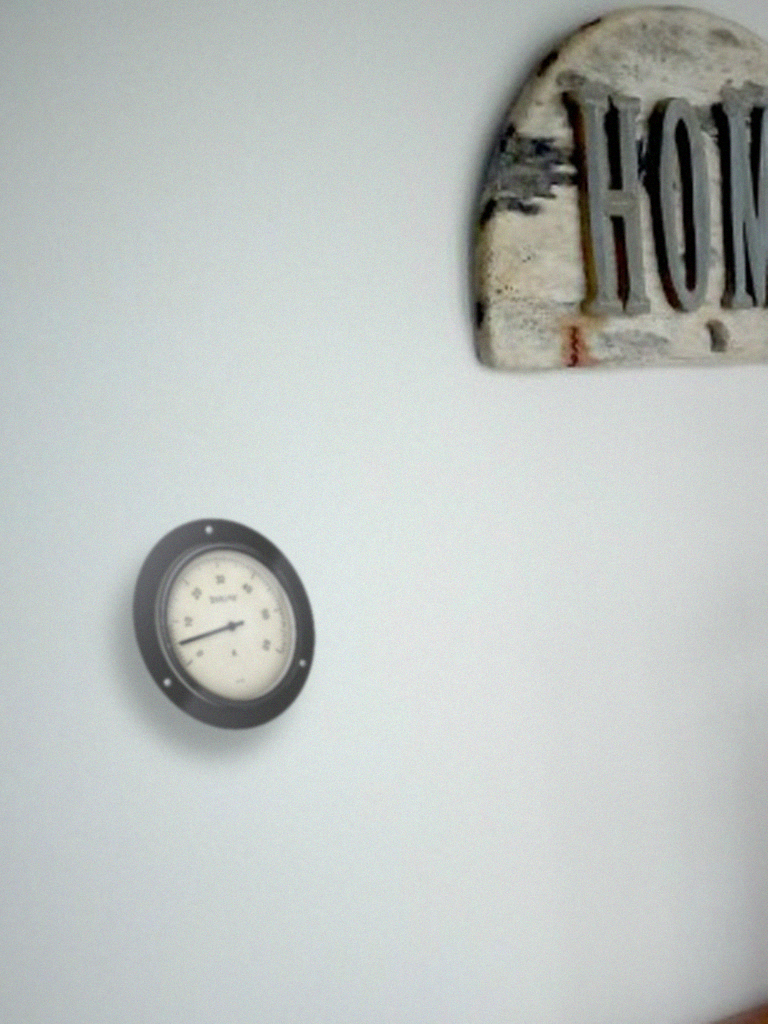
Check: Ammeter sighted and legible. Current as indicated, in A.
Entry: 5 A
